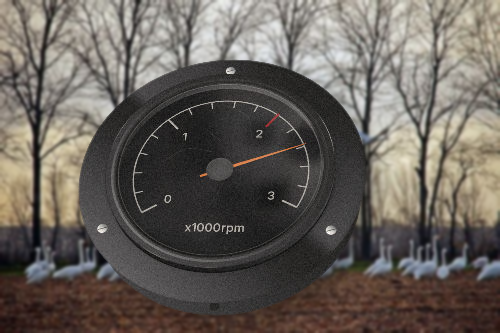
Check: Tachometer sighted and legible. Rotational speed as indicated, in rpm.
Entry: 2400 rpm
